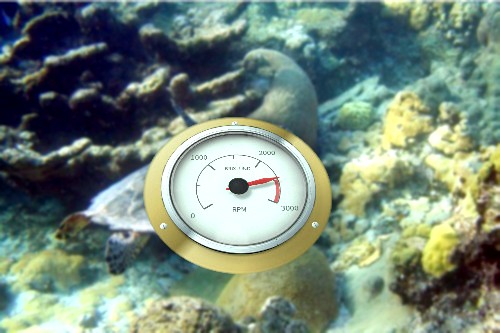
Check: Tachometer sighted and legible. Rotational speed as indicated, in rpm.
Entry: 2500 rpm
